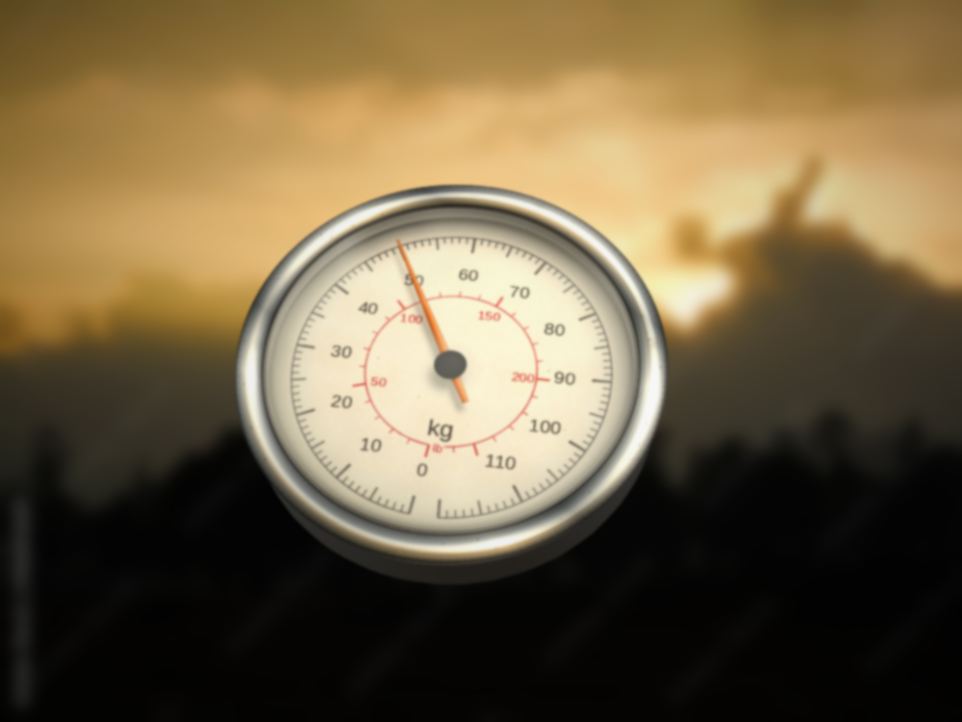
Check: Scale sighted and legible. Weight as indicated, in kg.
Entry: 50 kg
